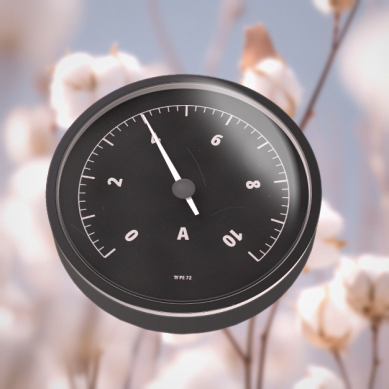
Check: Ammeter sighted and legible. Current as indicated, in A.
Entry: 4 A
